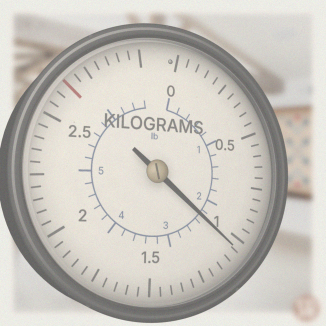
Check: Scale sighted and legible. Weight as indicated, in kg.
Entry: 1.05 kg
